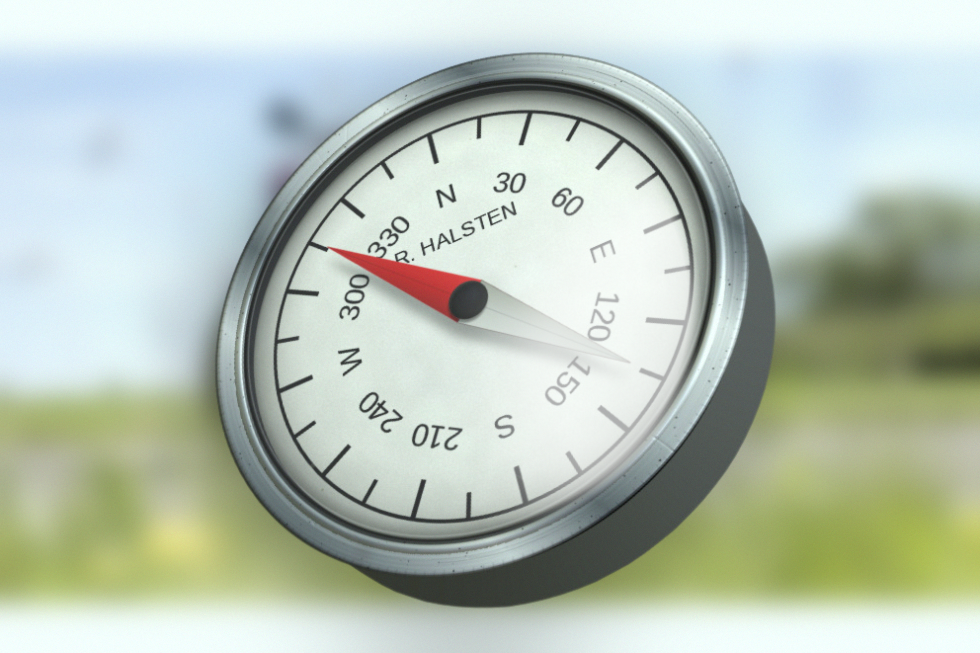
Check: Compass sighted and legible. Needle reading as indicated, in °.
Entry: 315 °
